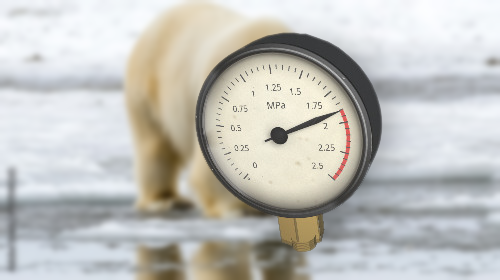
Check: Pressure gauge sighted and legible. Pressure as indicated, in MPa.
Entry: 1.9 MPa
